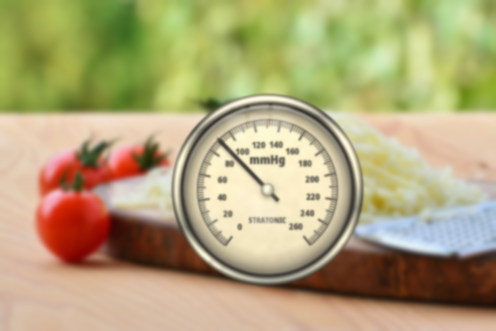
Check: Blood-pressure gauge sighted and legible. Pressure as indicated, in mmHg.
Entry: 90 mmHg
